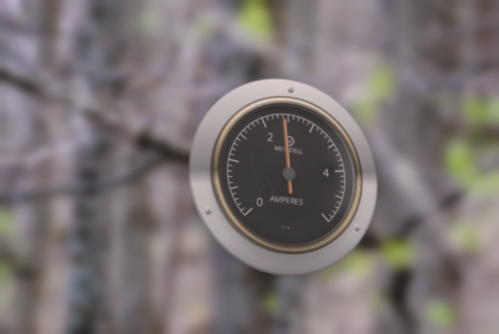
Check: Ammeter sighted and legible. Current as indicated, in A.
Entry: 2.4 A
